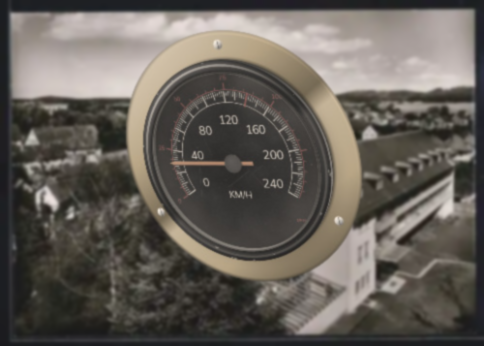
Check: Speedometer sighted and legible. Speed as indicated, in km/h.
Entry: 30 km/h
